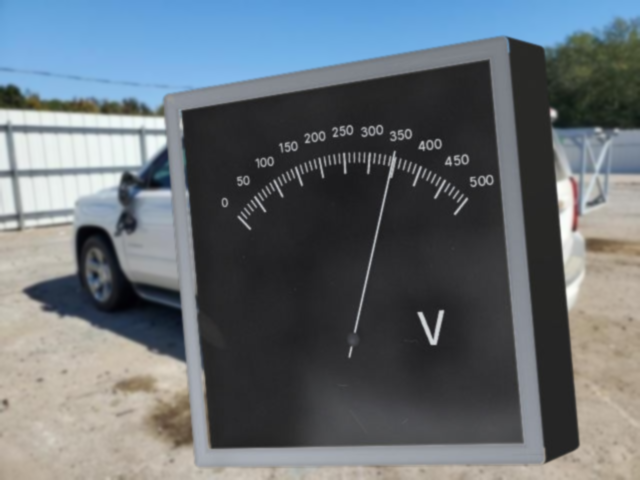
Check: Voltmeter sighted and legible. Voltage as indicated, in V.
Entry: 350 V
